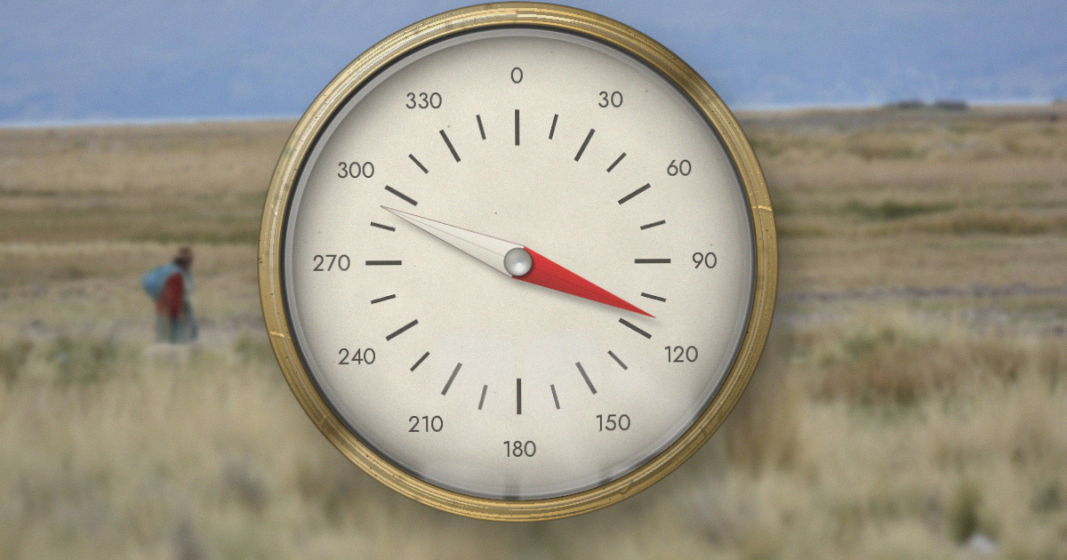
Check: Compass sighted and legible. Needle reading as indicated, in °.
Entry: 112.5 °
